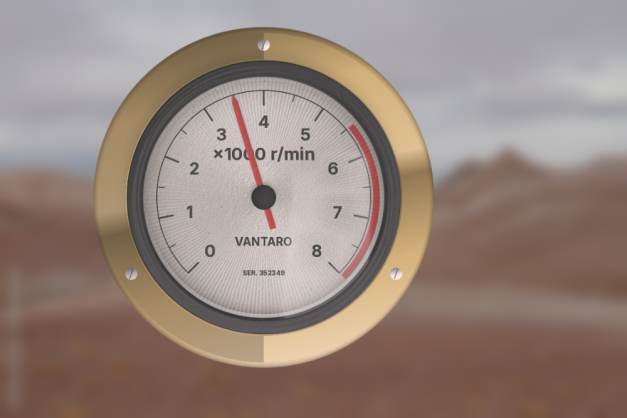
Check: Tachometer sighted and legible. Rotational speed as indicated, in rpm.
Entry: 3500 rpm
